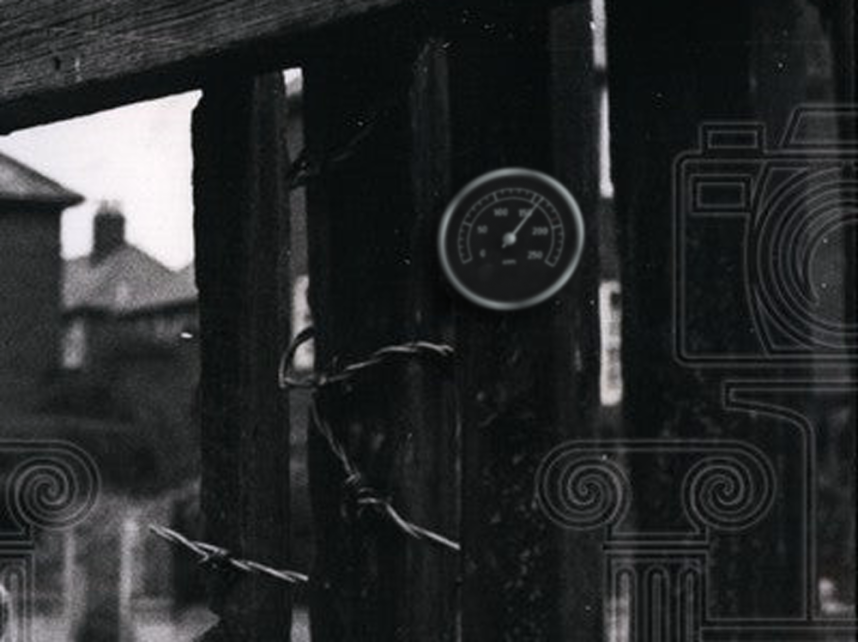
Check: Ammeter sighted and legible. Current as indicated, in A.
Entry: 160 A
